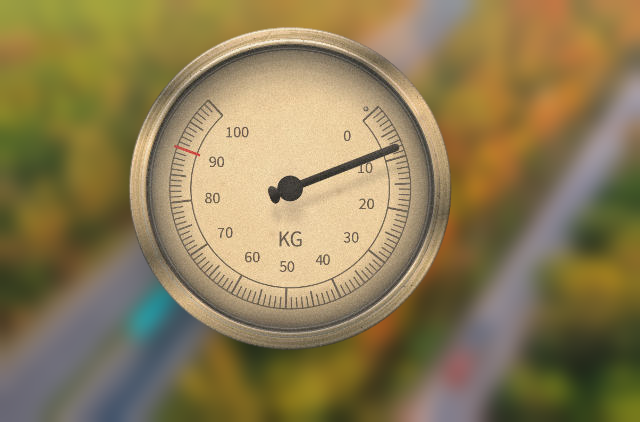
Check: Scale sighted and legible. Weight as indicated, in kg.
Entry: 8 kg
